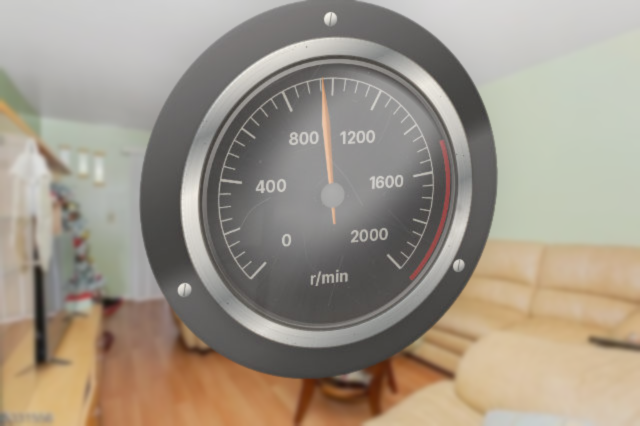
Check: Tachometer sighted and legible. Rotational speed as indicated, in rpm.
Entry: 950 rpm
